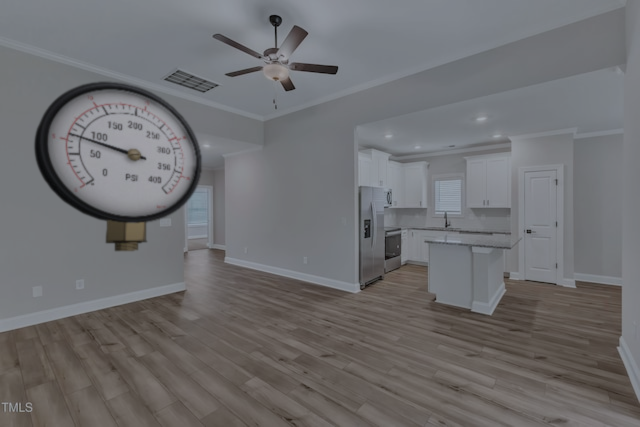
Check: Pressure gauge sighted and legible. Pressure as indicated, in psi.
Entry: 80 psi
